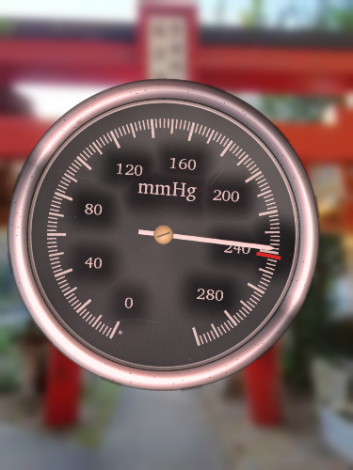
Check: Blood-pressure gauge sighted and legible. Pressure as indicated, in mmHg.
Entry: 238 mmHg
